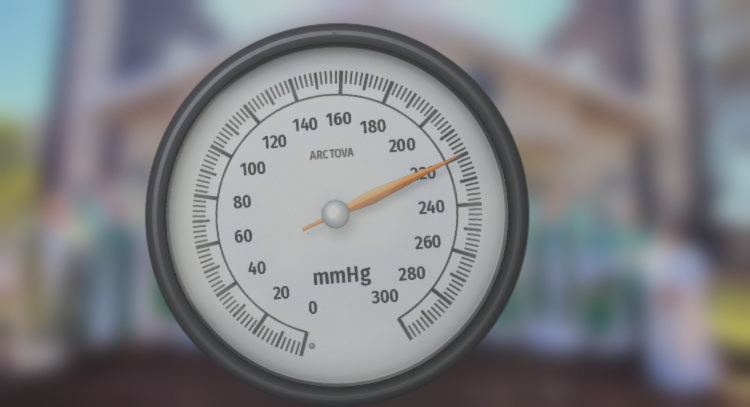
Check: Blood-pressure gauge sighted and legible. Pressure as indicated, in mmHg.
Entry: 220 mmHg
